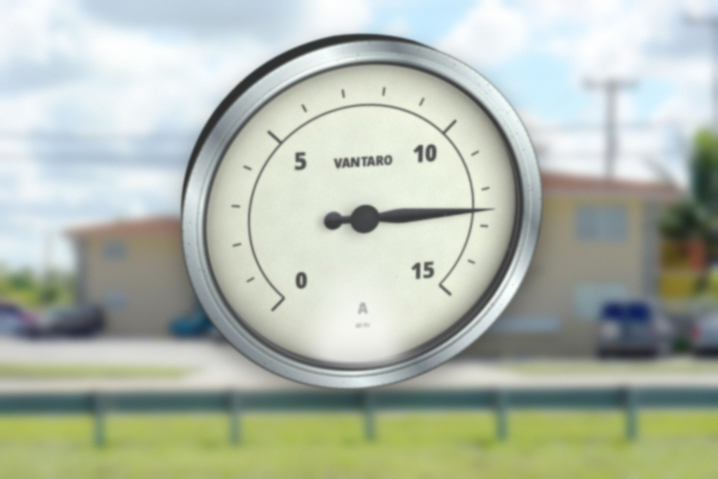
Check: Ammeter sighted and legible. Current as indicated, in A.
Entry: 12.5 A
